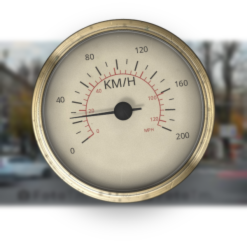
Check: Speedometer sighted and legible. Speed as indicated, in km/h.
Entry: 25 km/h
